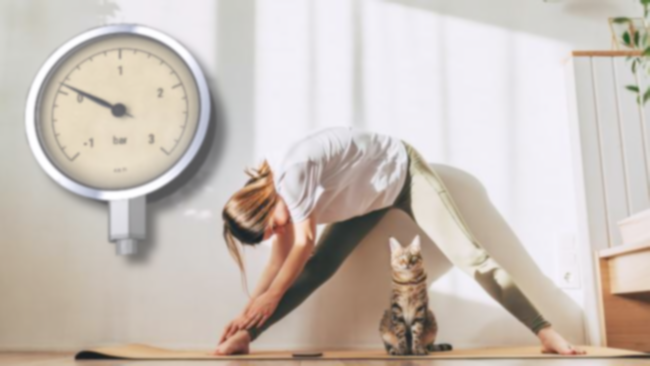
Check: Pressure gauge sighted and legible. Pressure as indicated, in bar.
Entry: 0.1 bar
